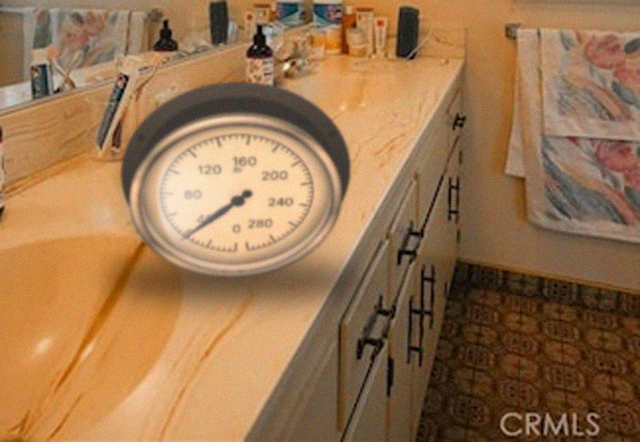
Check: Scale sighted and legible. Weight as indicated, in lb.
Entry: 40 lb
